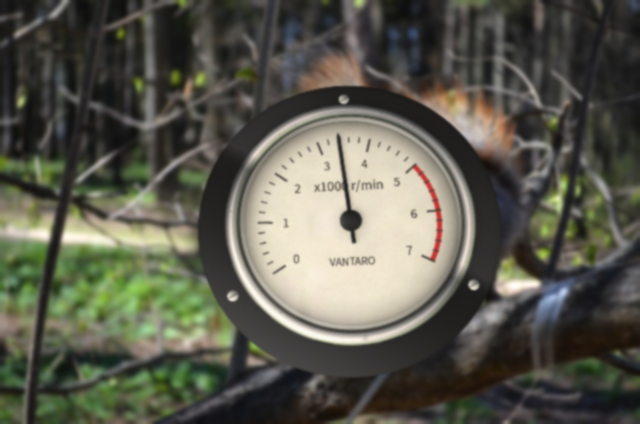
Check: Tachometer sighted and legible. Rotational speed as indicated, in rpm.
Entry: 3400 rpm
